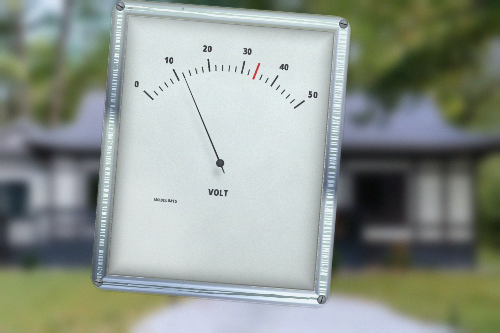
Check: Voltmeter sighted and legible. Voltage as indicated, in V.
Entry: 12 V
